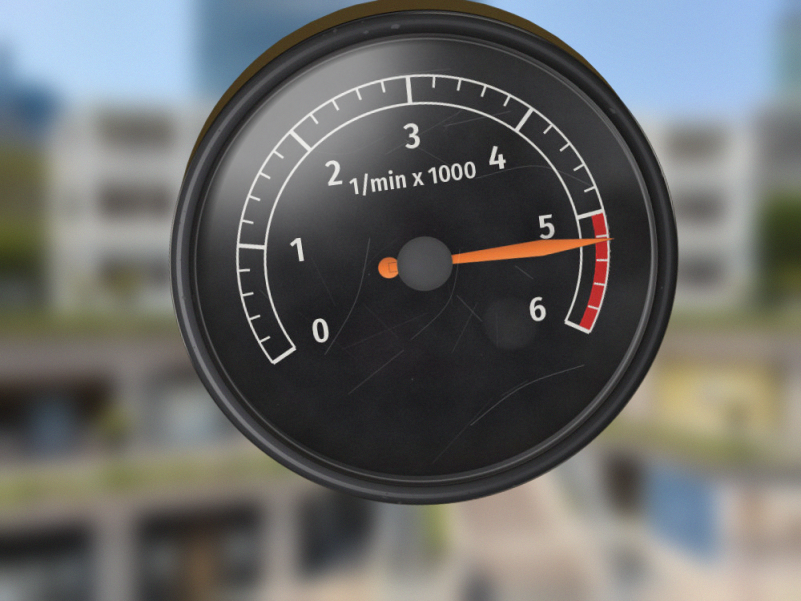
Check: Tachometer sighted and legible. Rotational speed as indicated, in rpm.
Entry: 5200 rpm
